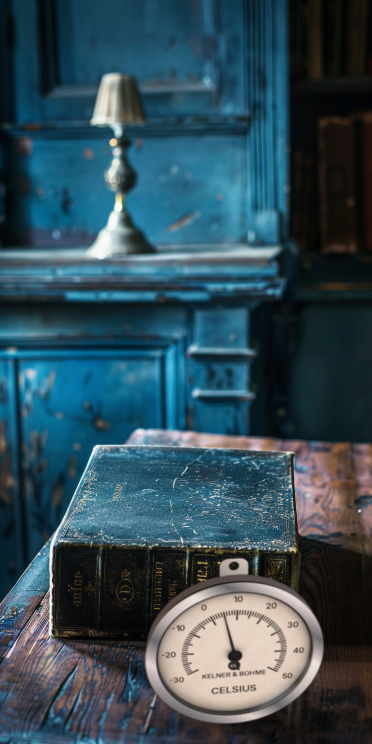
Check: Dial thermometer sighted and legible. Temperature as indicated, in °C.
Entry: 5 °C
